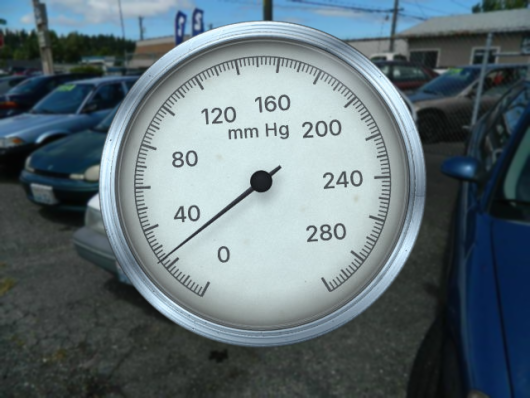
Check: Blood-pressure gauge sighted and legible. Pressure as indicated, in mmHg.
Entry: 24 mmHg
